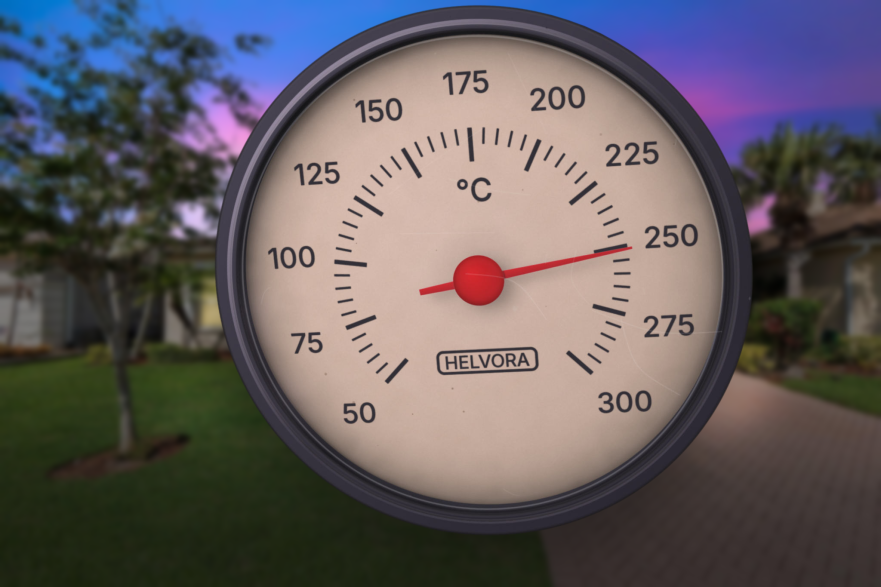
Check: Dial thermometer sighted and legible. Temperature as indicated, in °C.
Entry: 250 °C
